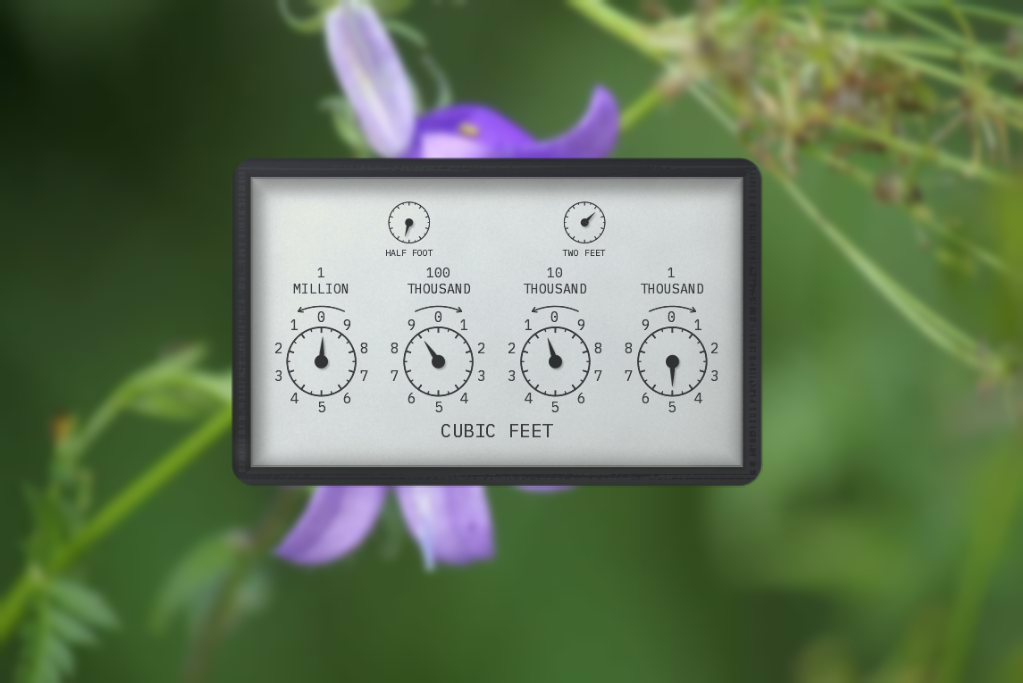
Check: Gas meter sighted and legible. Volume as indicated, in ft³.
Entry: 990500 ft³
